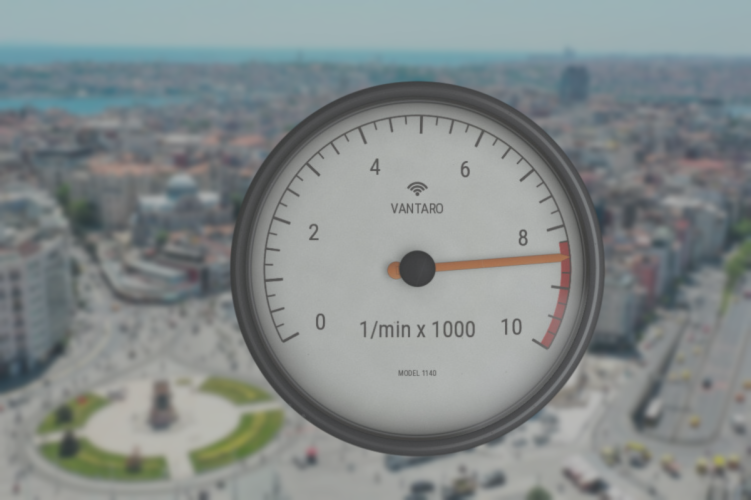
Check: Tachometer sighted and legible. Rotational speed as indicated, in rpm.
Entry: 8500 rpm
